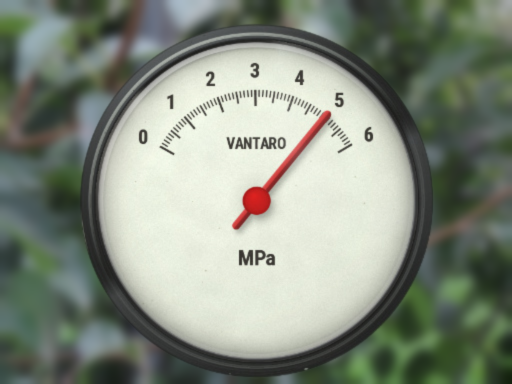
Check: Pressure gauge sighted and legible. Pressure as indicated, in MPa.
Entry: 5 MPa
